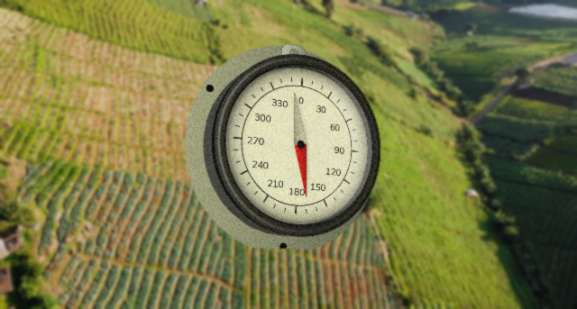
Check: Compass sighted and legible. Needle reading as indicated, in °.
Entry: 170 °
